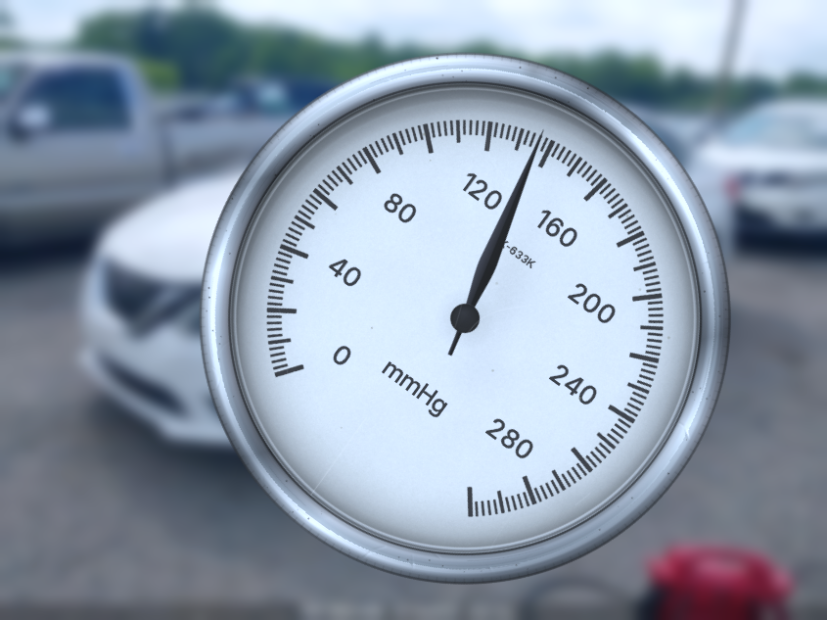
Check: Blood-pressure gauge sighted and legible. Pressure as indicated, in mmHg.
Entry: 136 mmHg
